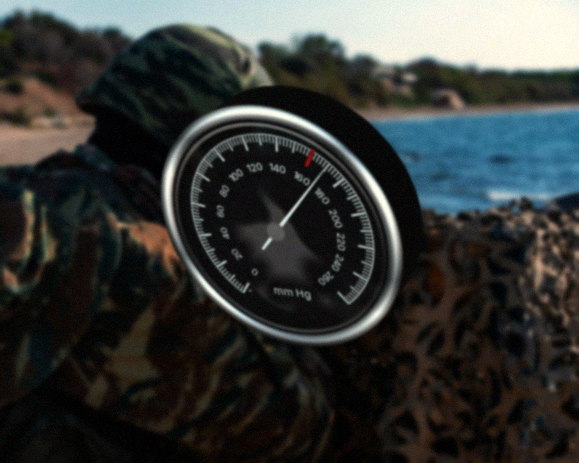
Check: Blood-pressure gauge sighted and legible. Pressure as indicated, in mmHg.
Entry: 170 mmHg
